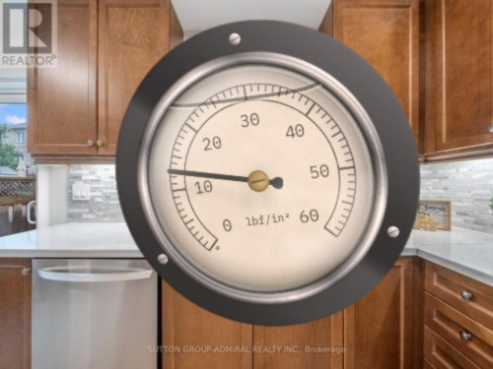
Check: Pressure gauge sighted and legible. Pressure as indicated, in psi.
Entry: 13 psi
